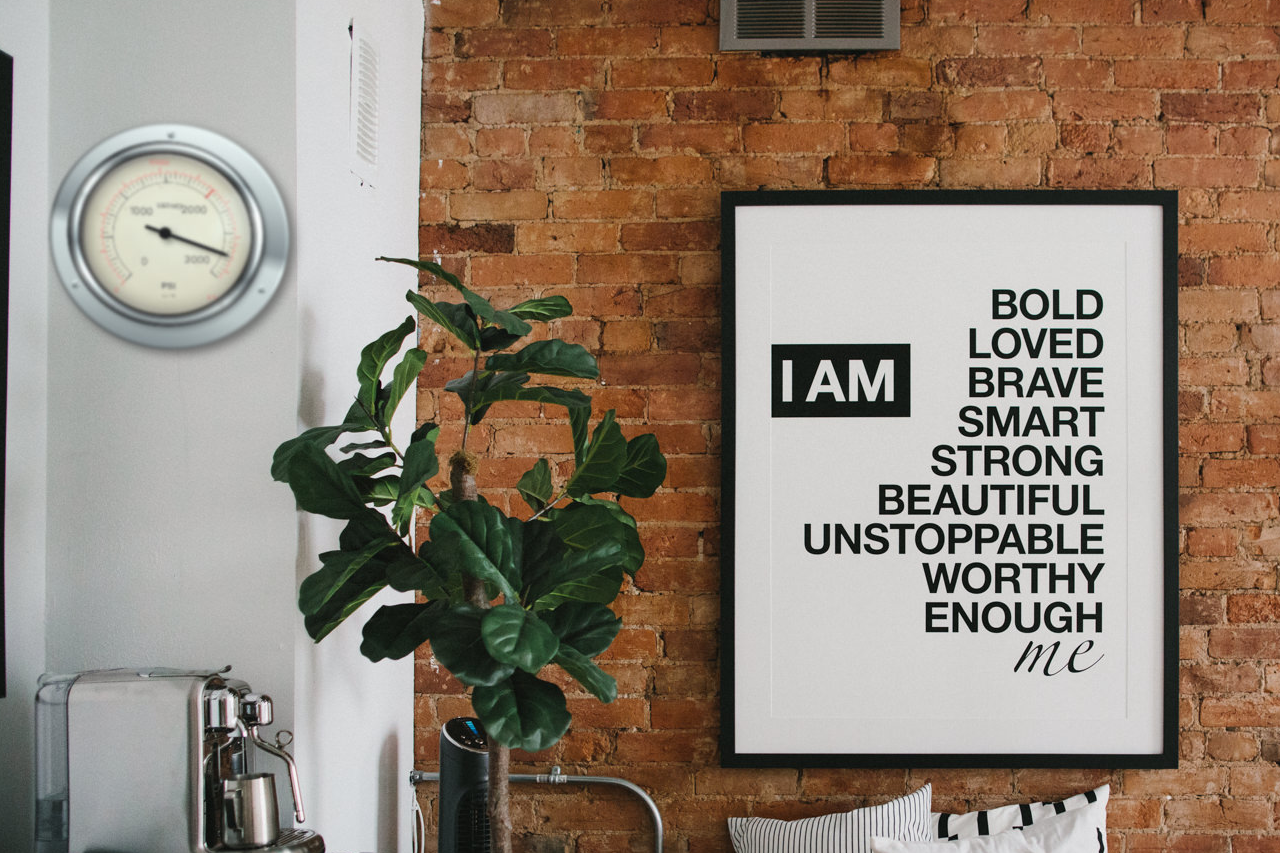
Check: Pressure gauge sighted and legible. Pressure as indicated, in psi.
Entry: 2750 psi
